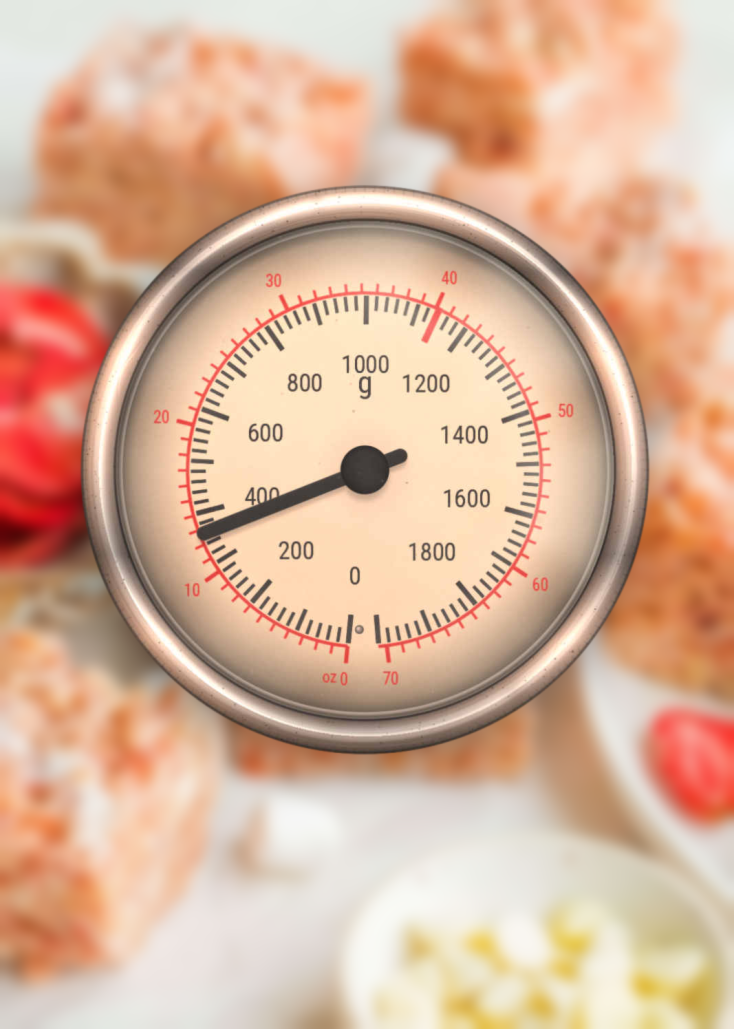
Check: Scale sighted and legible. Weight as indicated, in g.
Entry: 360 g
